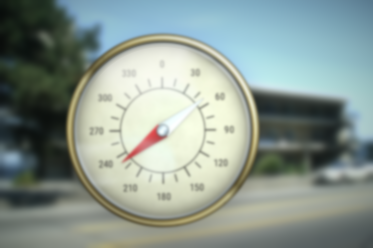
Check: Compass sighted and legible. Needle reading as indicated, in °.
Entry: 232.5 °
